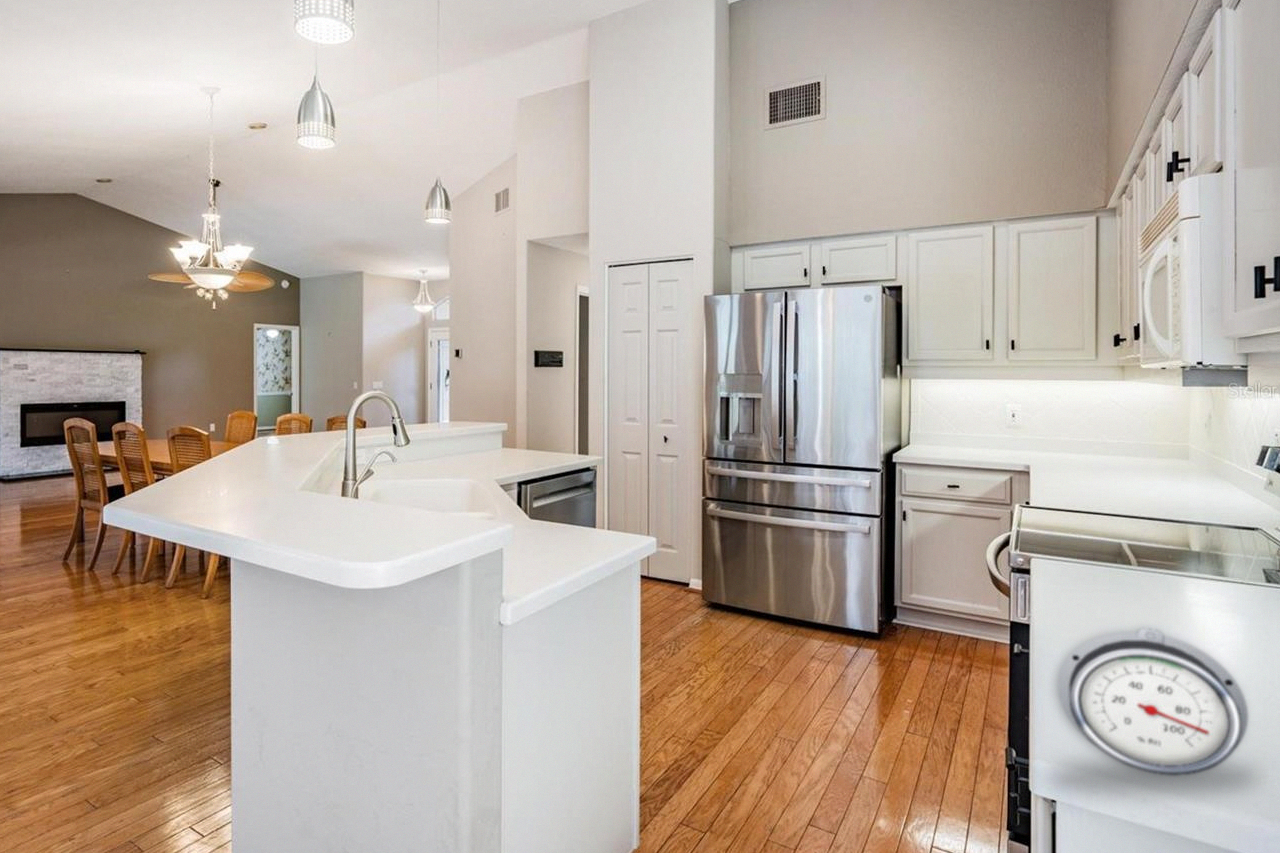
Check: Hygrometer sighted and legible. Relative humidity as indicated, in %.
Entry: 90 %
